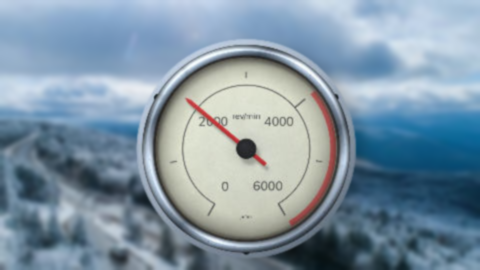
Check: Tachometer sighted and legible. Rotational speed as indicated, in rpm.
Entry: 2000 rpm
